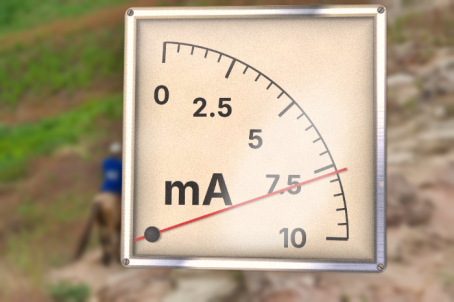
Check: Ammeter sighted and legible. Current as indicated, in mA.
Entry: 7.75 mA
